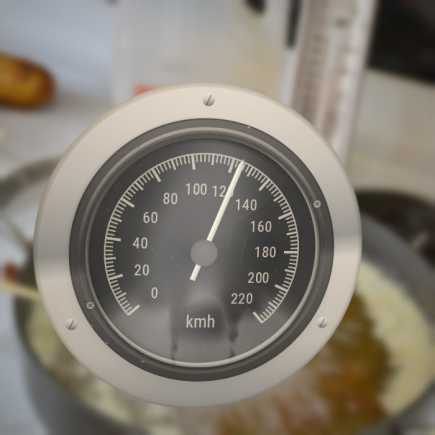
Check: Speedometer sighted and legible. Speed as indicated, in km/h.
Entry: 124 km/h
